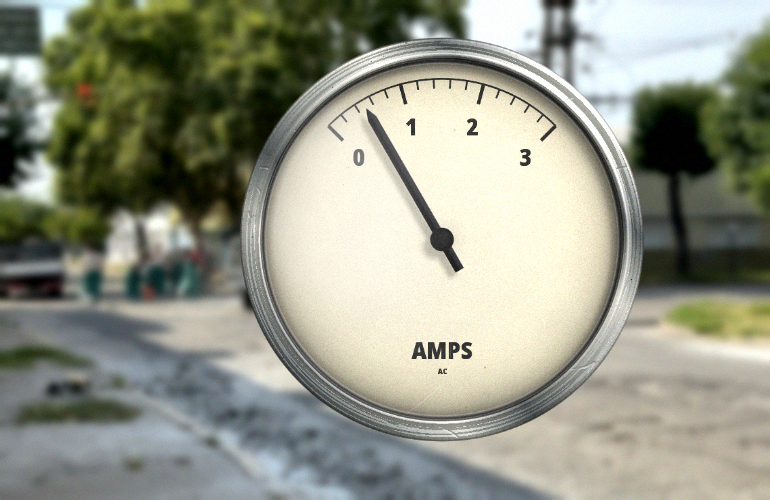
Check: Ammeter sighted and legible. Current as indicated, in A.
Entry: 0.5 A
